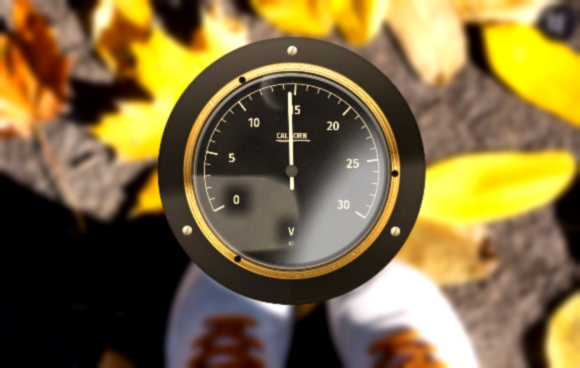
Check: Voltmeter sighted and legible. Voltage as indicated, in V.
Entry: 14.5 V
